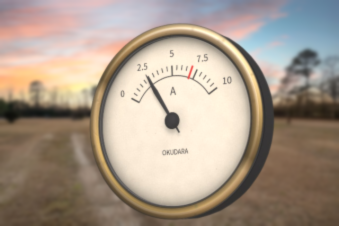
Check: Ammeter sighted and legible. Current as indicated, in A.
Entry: 2.5 A
